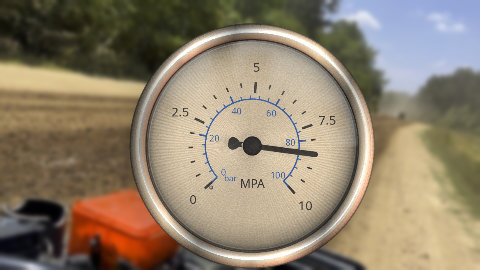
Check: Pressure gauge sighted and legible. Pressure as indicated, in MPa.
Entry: 8.5 MPa
